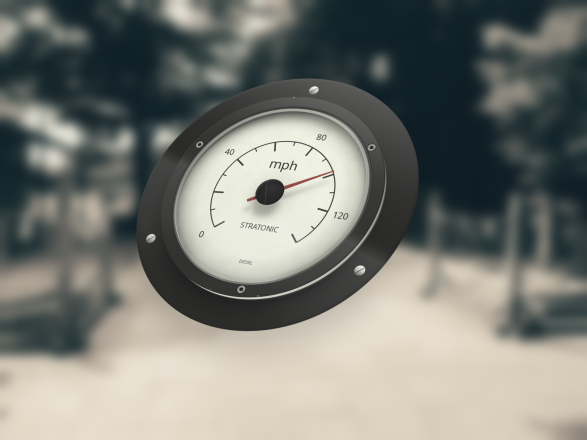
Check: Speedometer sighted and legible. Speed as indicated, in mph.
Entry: 100 mph
